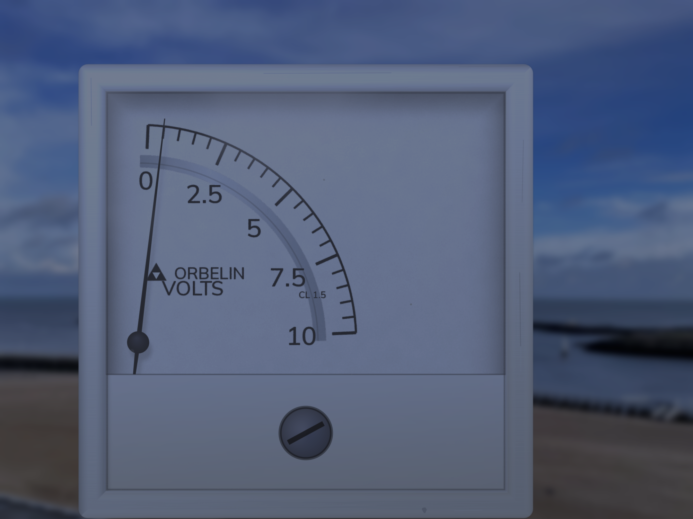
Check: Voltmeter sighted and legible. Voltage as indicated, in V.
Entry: 0.5 V
